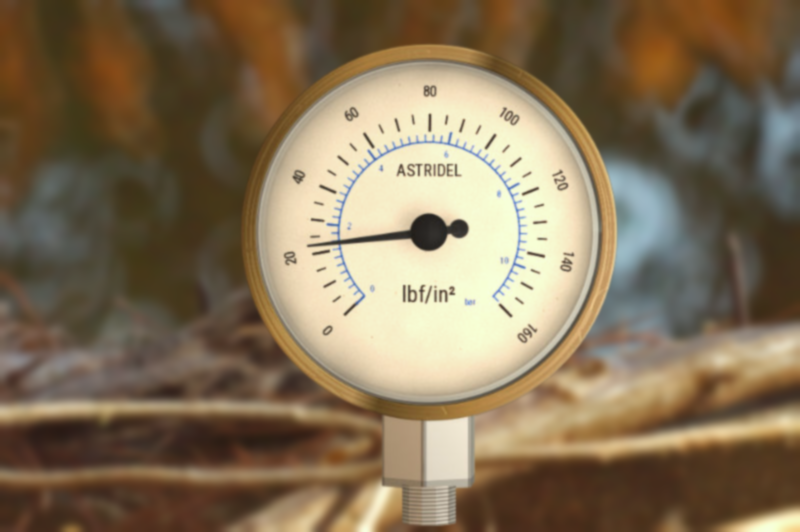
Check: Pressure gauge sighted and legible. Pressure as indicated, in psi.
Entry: 22.5 psi
